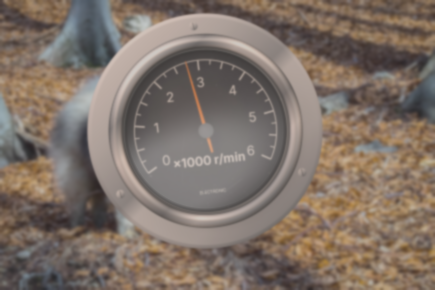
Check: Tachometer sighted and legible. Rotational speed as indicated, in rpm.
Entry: 2750 rpm
